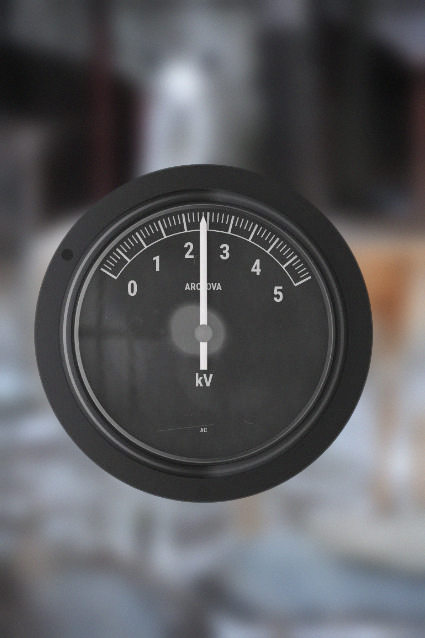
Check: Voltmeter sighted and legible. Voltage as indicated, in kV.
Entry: 2.4 kV
